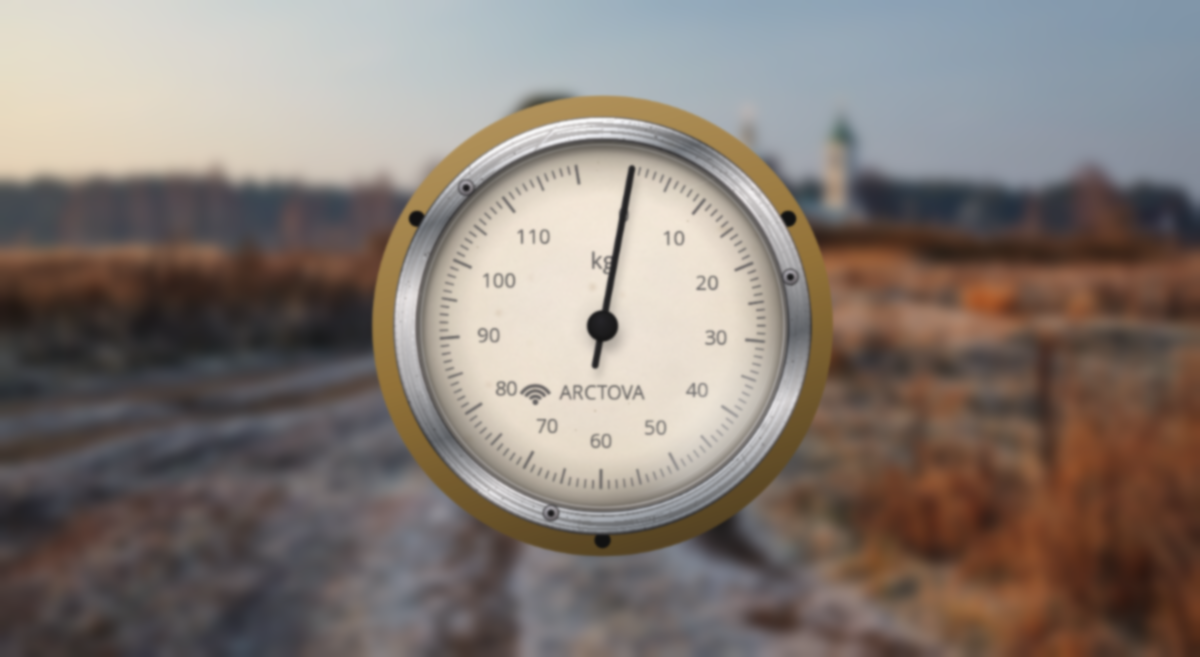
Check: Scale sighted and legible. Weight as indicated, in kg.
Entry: 0 kg
